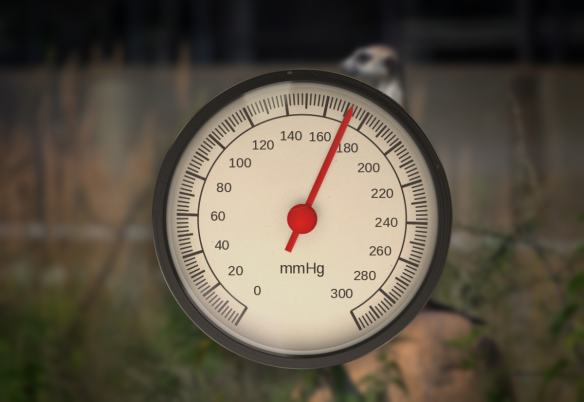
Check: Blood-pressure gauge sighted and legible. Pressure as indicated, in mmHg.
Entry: 172 mmHg
